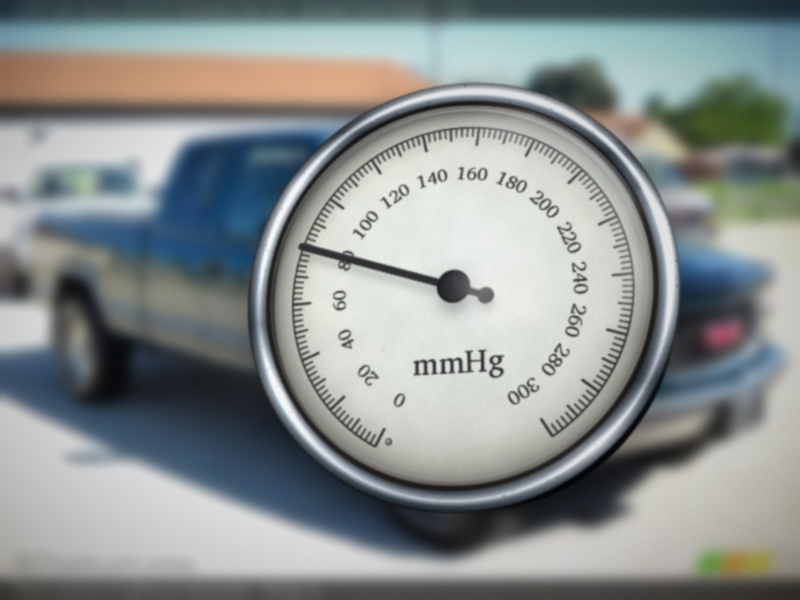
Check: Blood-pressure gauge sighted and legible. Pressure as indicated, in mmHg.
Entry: 80 mmHg
